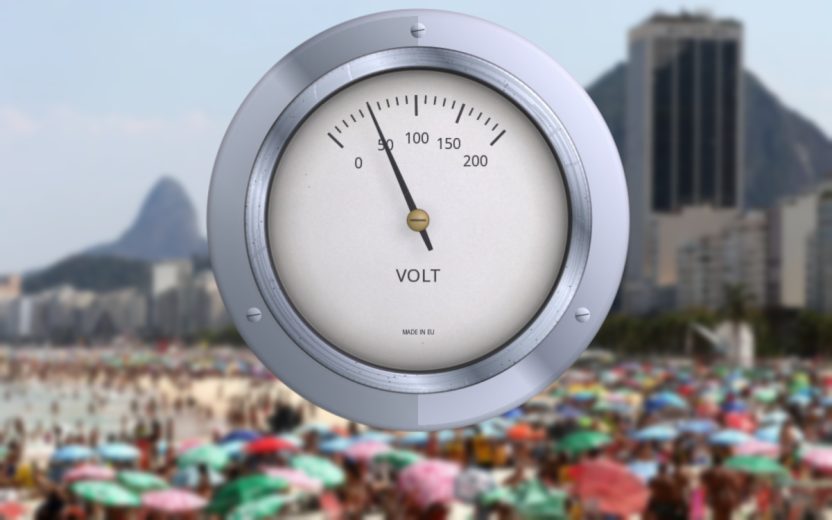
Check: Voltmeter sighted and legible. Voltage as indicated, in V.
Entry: 50 V
